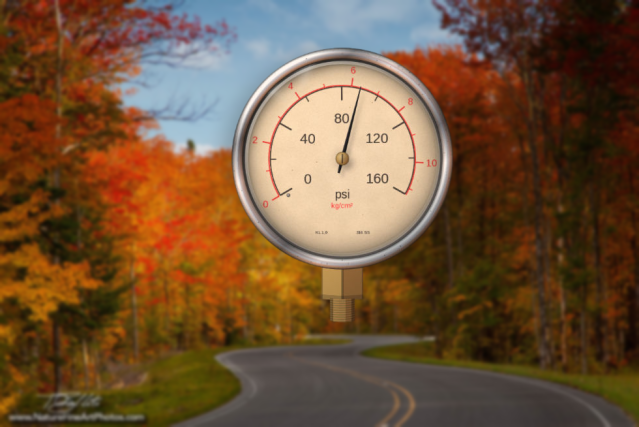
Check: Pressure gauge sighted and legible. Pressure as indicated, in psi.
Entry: 90 psi
